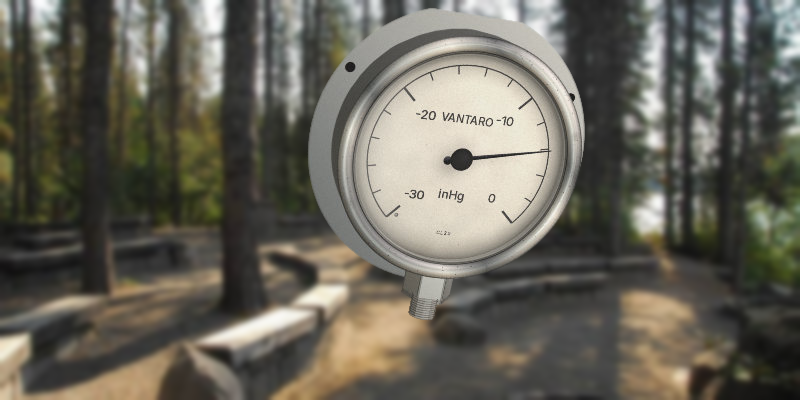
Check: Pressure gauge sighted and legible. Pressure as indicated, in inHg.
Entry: -6 inHg
